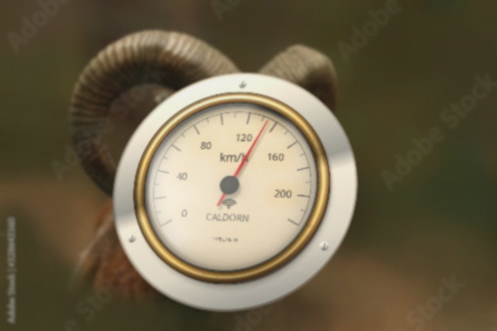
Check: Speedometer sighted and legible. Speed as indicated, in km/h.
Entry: 135 km/h
